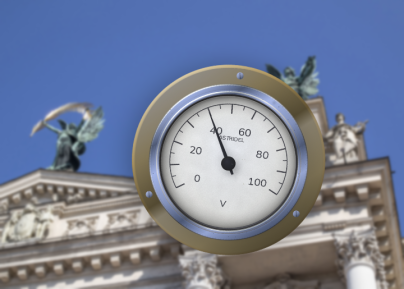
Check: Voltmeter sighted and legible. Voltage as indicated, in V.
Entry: 40 V
